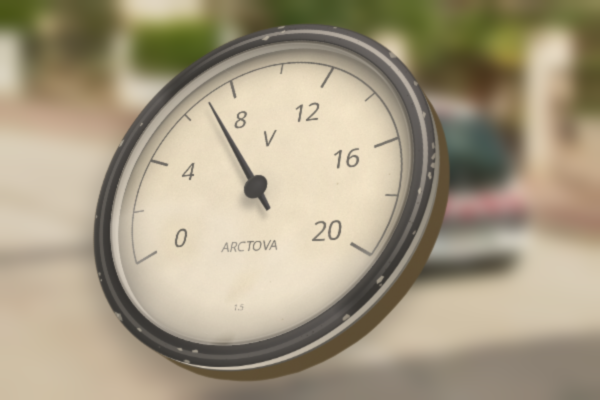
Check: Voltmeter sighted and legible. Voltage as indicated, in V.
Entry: 7 V
